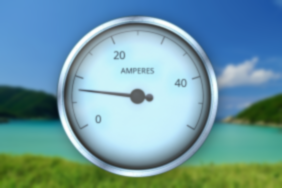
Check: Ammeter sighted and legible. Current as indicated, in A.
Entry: 7.5 A
